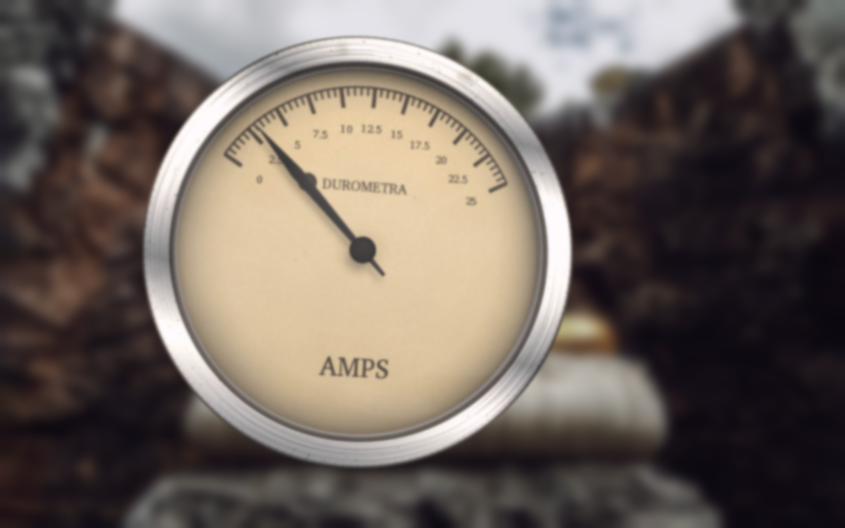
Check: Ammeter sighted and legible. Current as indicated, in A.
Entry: 3 A
